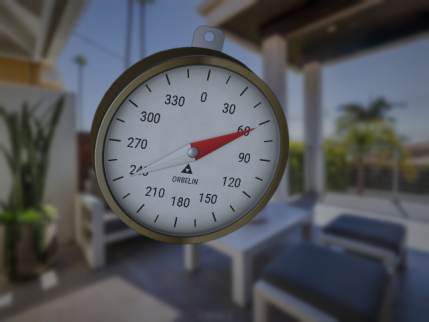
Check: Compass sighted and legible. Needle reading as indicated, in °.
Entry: 60 °
